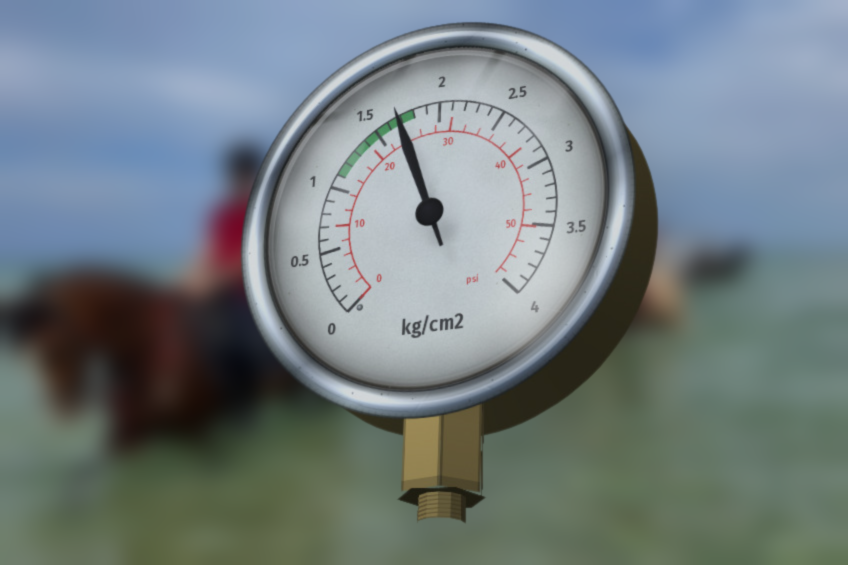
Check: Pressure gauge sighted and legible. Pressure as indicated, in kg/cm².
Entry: 1.7 kg/cm²
